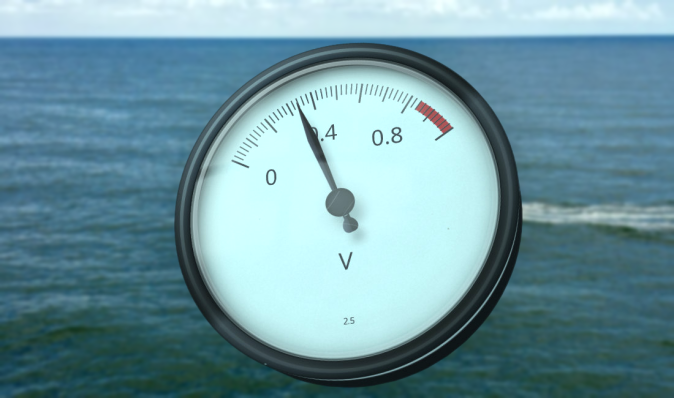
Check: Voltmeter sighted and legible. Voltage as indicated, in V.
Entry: 0.34 V
